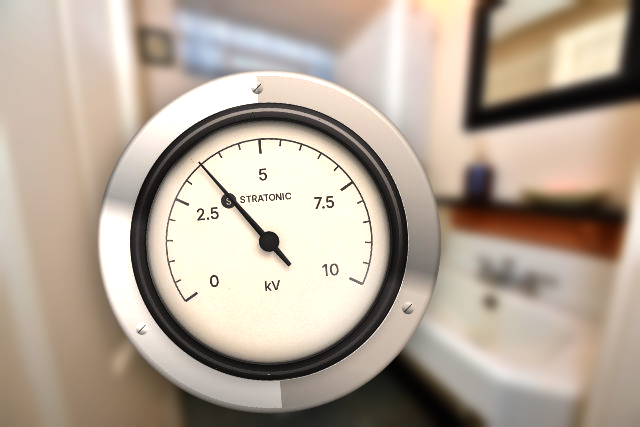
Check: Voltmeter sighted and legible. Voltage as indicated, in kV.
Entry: 3.5 kV
